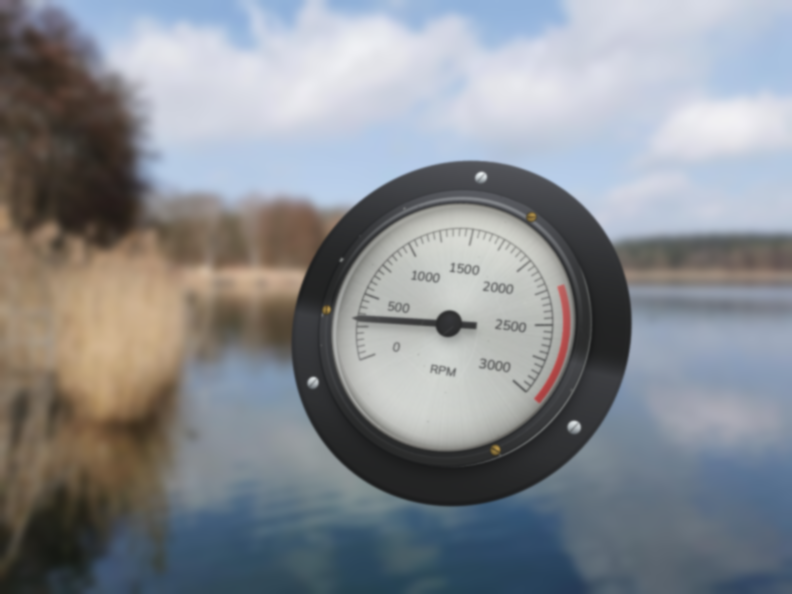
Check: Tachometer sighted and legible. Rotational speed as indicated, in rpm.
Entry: 300 rpm
